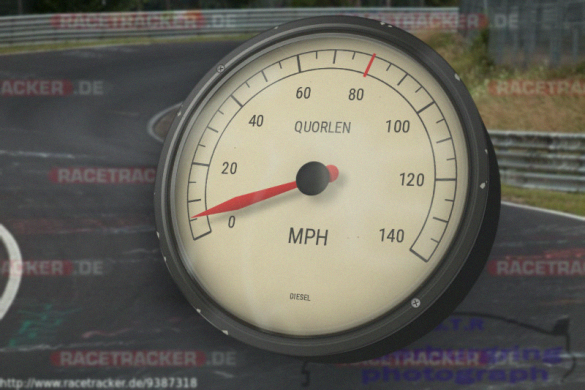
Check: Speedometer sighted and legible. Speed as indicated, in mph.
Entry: 5 mph
